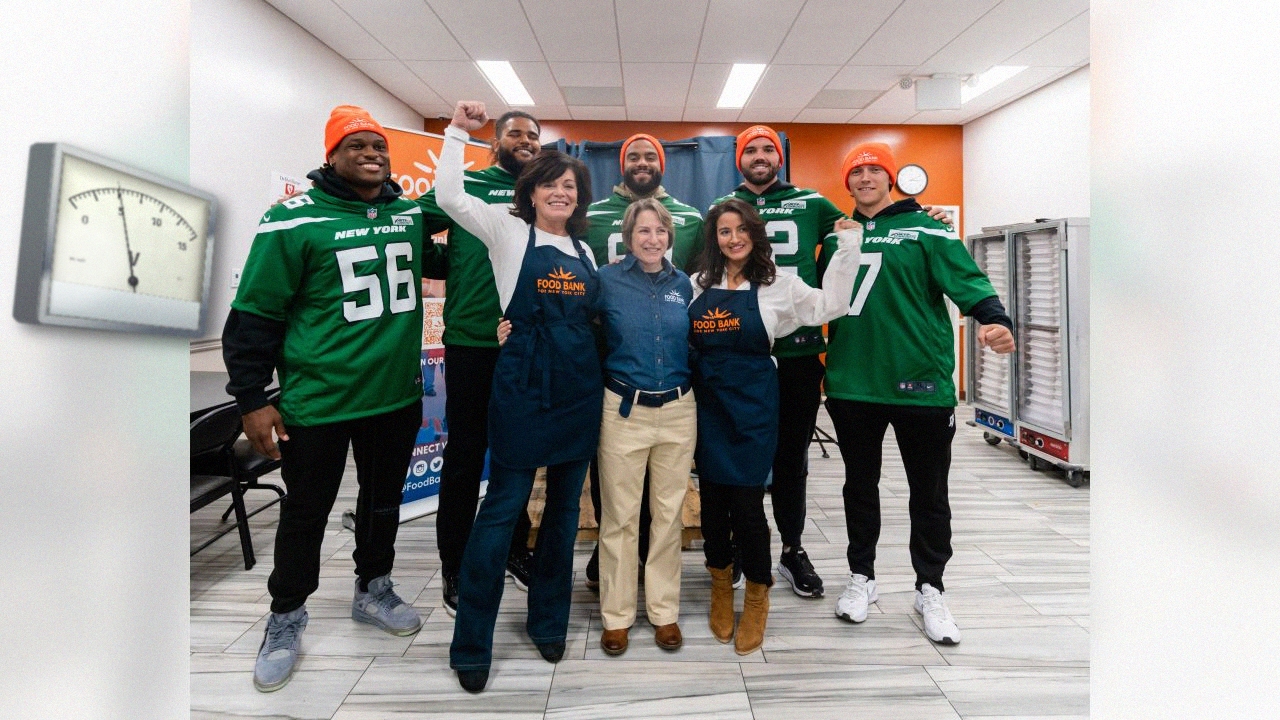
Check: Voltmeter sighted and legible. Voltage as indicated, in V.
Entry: 5 V
